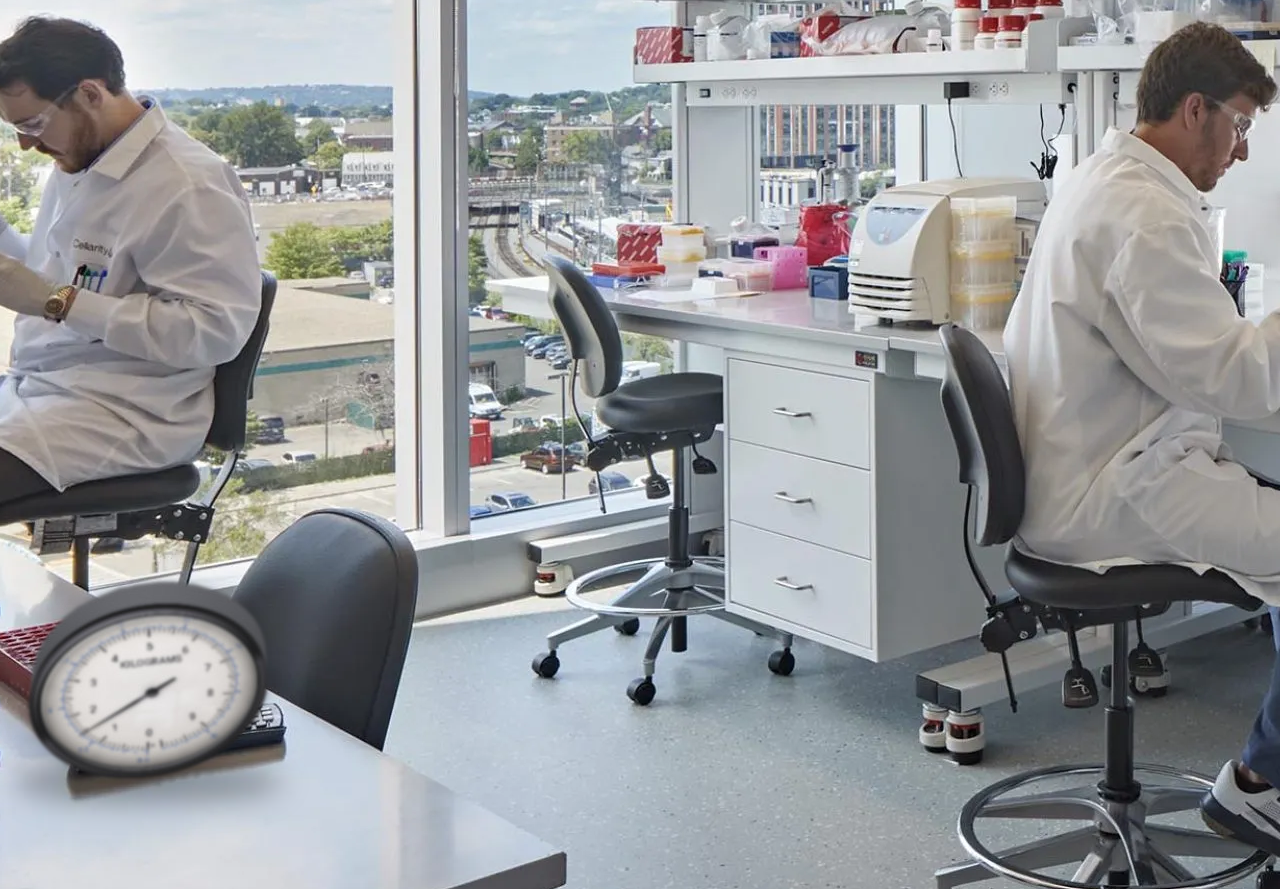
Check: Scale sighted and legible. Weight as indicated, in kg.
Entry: 1.5 kg
